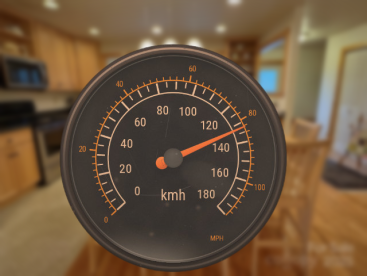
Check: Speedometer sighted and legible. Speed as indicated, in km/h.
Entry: 132.5 km/h
